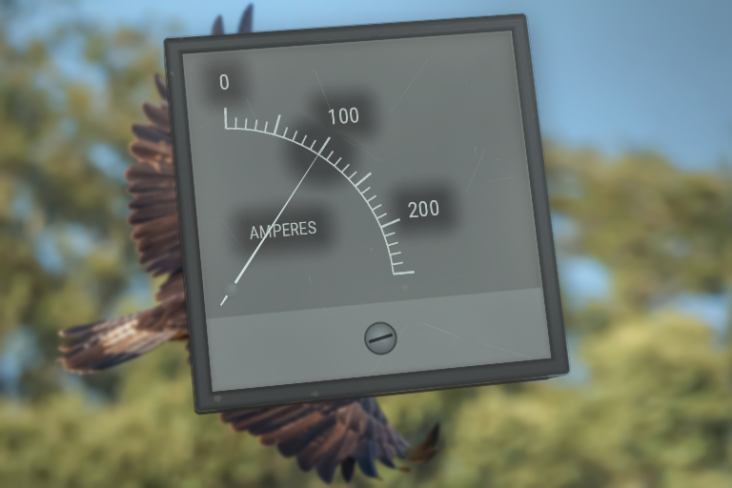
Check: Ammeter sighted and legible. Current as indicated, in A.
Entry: 100 A
